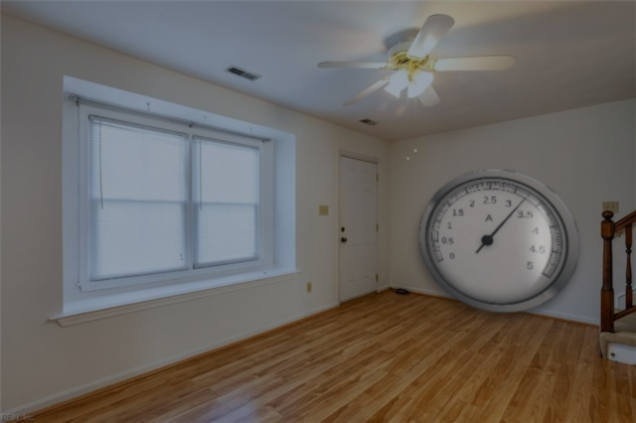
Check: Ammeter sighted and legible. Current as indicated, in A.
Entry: 3.25 A
